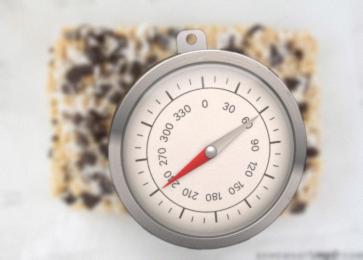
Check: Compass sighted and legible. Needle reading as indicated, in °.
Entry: 240 °
